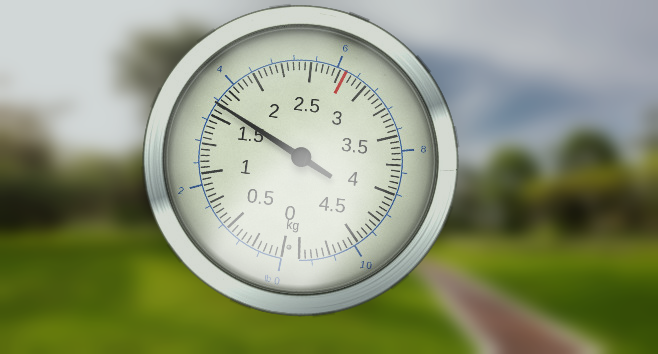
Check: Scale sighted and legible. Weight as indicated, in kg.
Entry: 1.6 kg
